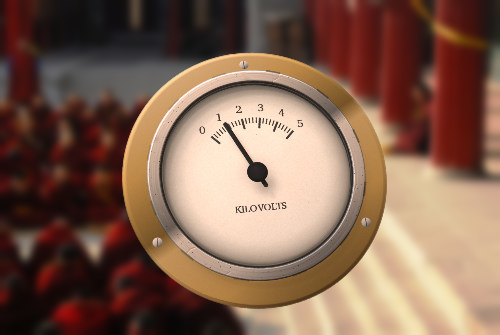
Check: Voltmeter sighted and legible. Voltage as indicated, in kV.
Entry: 1 kV
